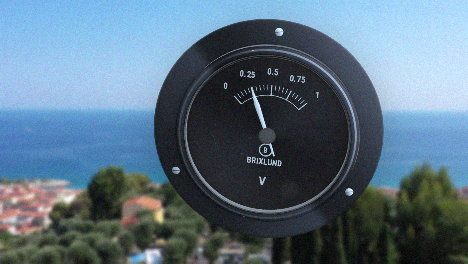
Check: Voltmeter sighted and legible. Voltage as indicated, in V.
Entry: 0.25 V
